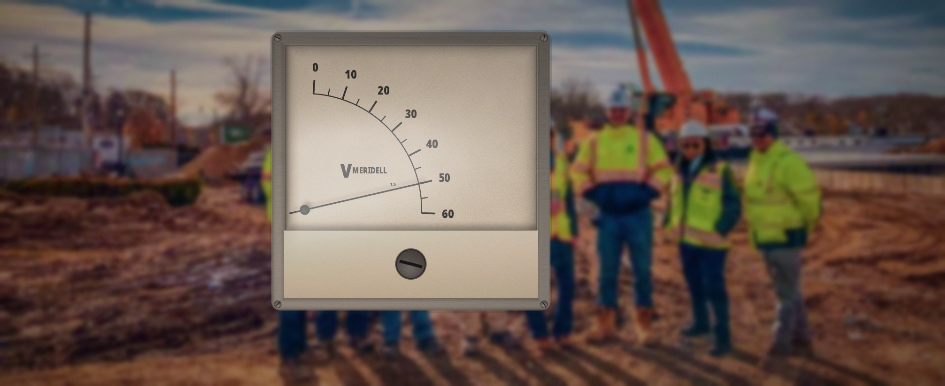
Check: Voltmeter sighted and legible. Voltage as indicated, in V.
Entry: 50 V
